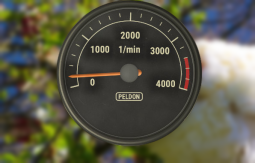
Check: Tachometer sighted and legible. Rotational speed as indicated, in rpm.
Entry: 200 rpm
